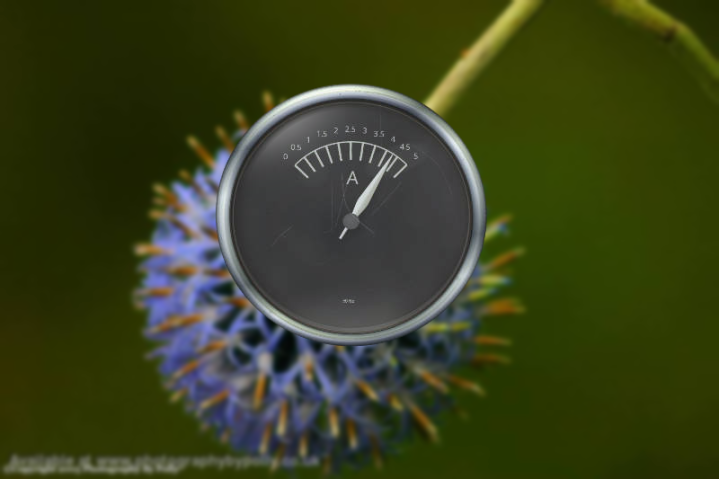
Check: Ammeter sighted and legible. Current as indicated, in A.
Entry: 4.25 A
